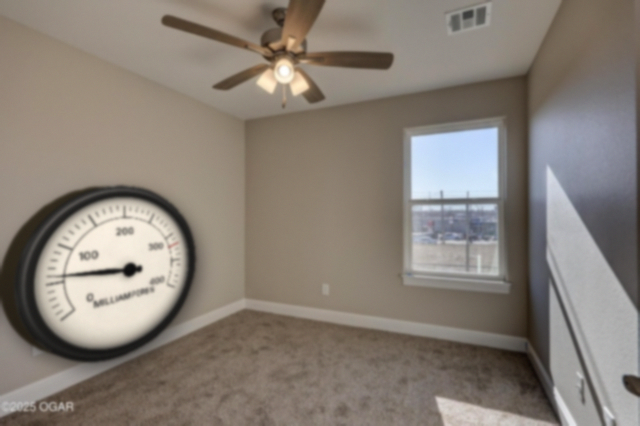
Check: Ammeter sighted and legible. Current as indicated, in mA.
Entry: 60 mA
